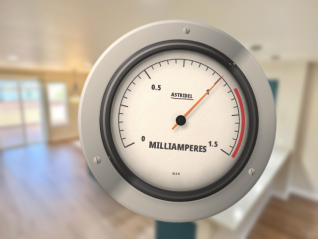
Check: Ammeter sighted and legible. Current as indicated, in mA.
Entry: 1 mA
